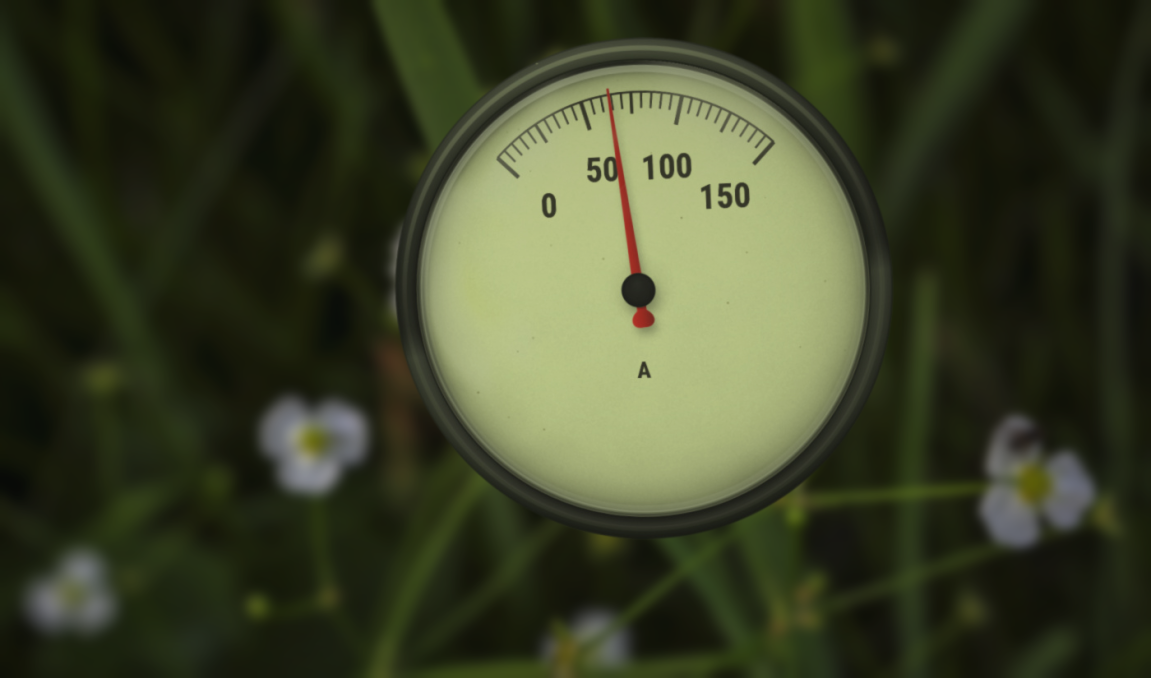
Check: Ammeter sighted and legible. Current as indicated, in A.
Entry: 65 A
